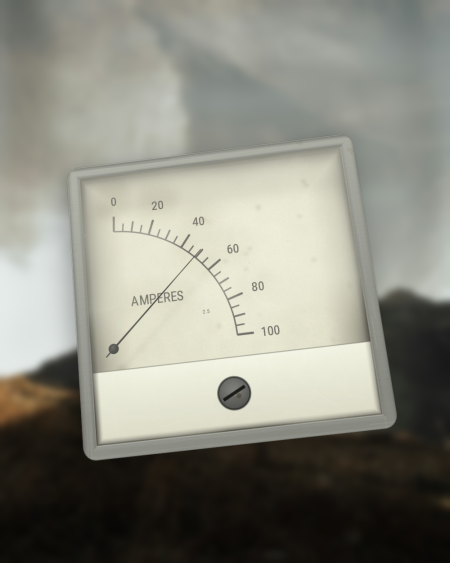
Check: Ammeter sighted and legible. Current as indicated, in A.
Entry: 50 A
